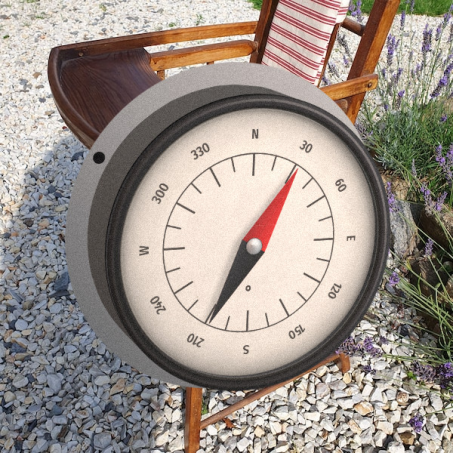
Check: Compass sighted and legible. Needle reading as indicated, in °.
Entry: 30 °
